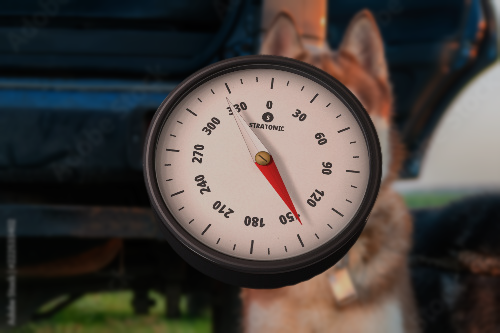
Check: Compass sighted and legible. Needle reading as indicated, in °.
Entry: 145 °
